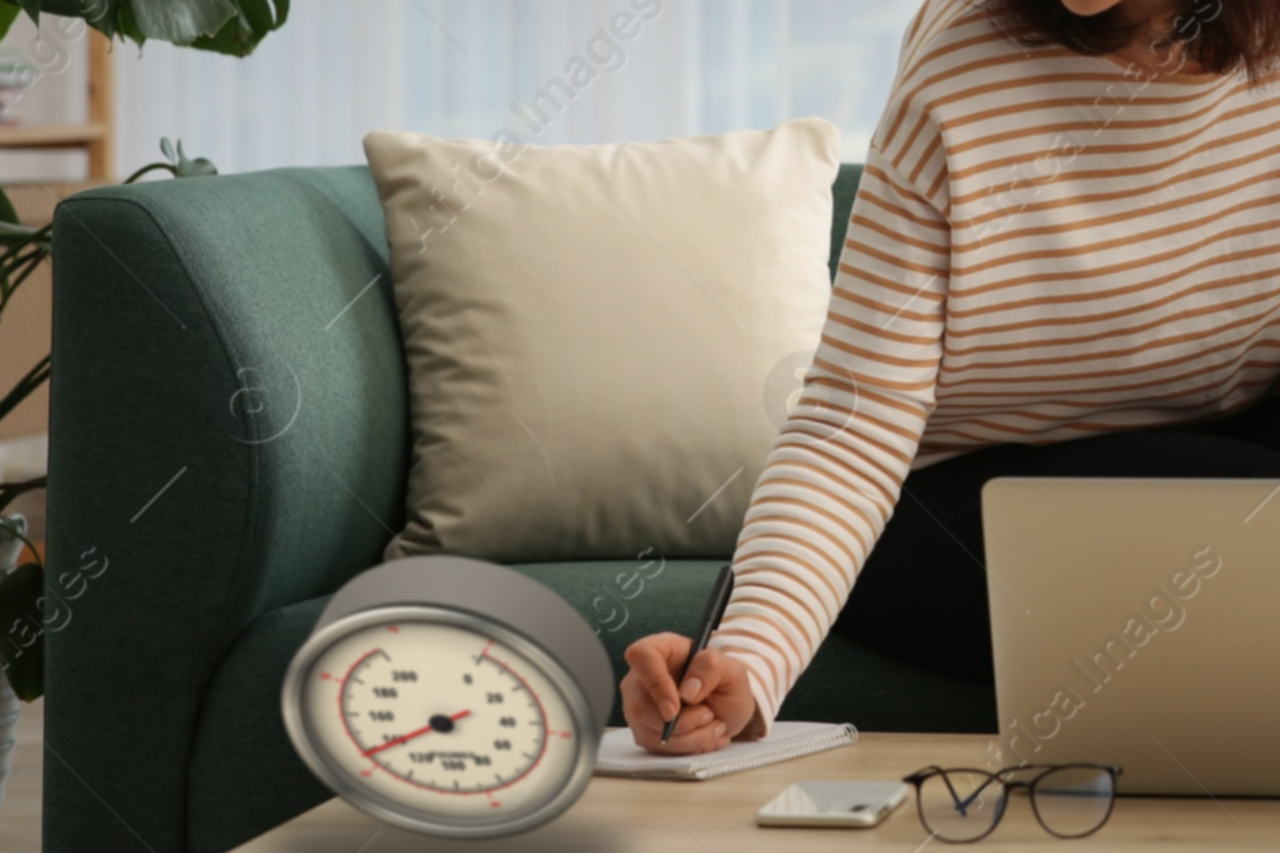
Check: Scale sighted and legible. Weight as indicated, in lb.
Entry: 140 lb
